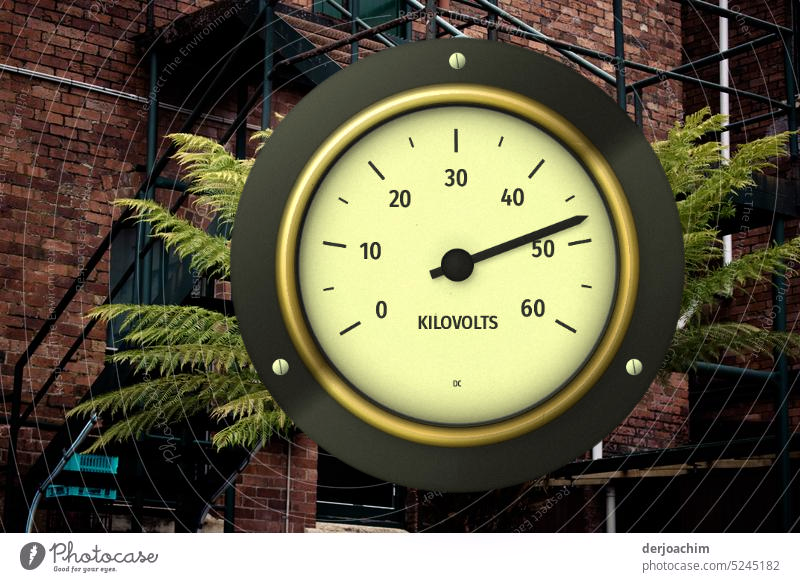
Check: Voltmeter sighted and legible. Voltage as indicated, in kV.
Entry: 47.5 kV
